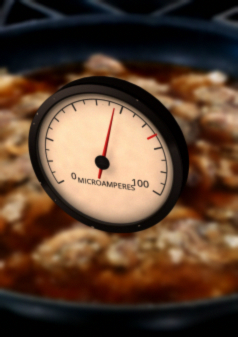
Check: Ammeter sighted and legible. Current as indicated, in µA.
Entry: 57.5 µA
